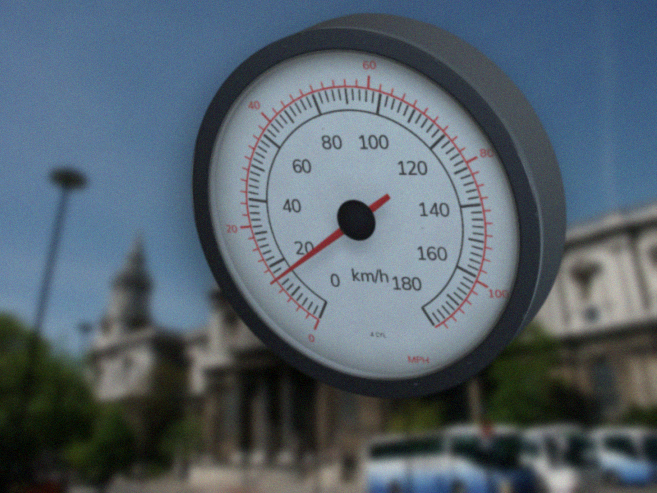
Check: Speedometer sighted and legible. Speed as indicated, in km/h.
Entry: 16 km/h
